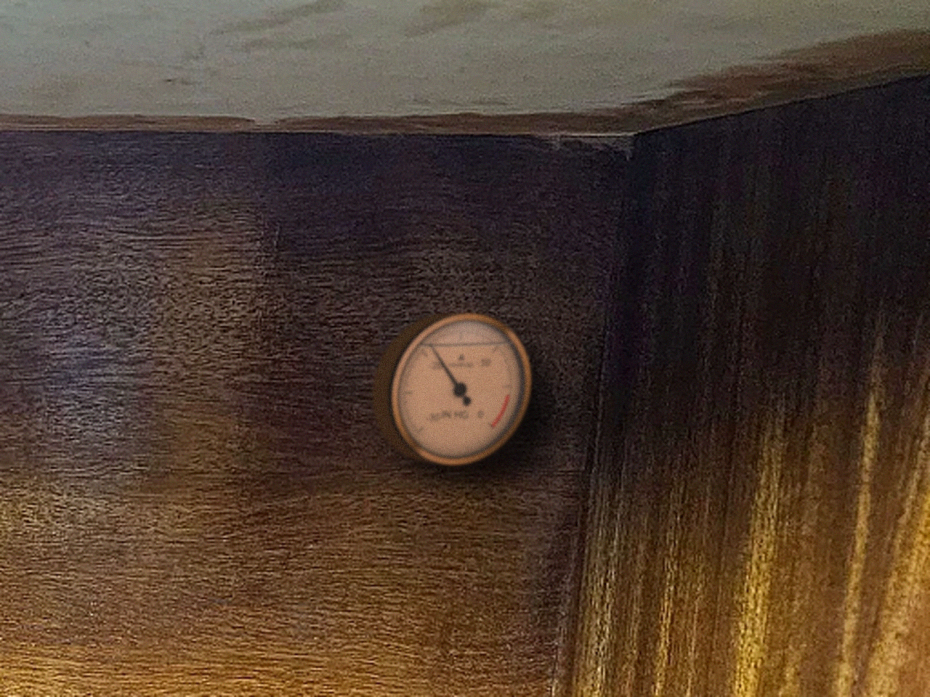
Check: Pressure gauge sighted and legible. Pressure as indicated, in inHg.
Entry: -19 inHg
